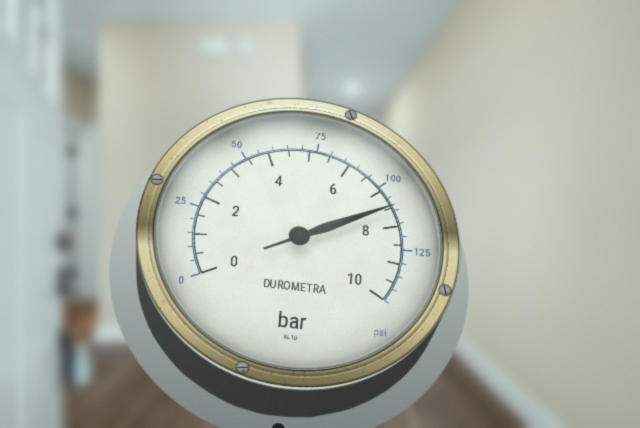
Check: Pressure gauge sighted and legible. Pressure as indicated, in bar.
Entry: 7.5 bar
